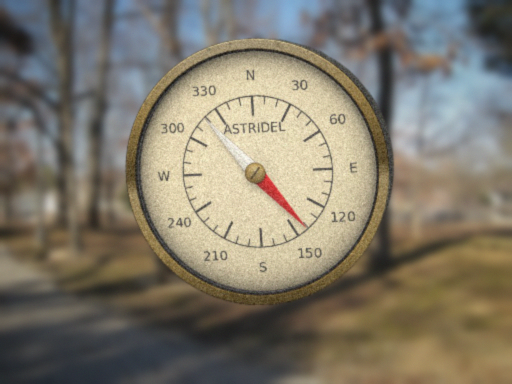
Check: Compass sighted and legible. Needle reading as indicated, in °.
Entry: 140 °
